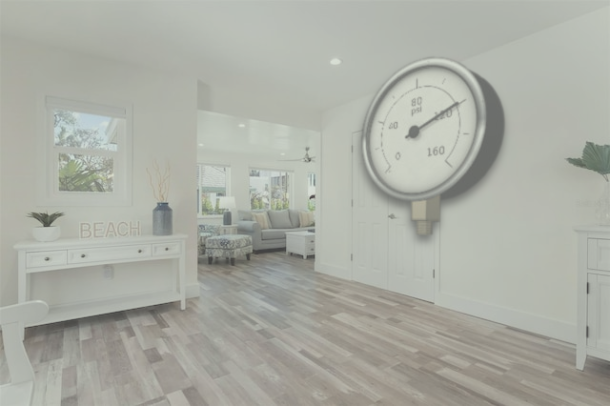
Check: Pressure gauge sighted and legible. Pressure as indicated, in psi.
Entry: 120 psi
